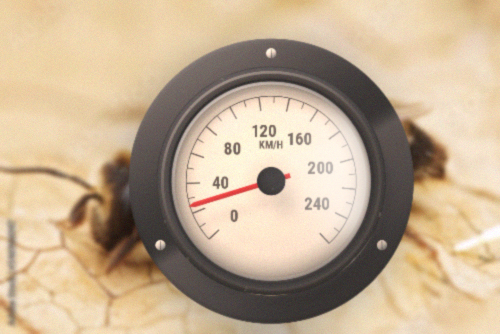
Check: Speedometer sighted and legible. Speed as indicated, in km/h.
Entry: 25 km/h
